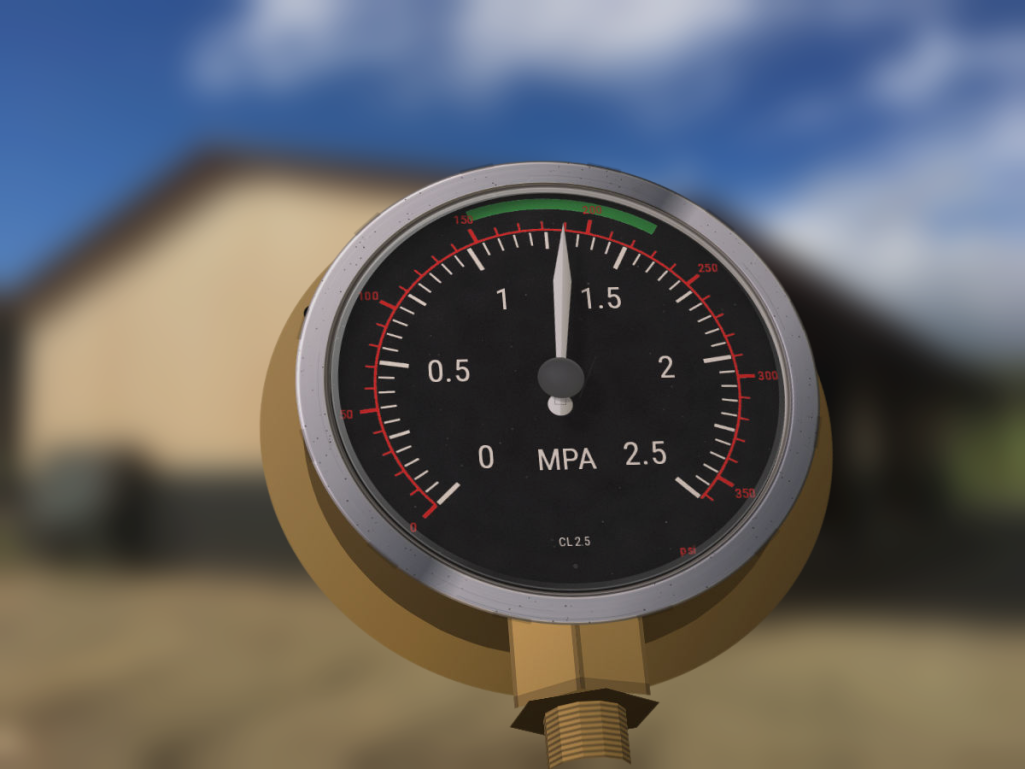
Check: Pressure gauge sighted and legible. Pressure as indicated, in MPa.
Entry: 1.3 MPa
